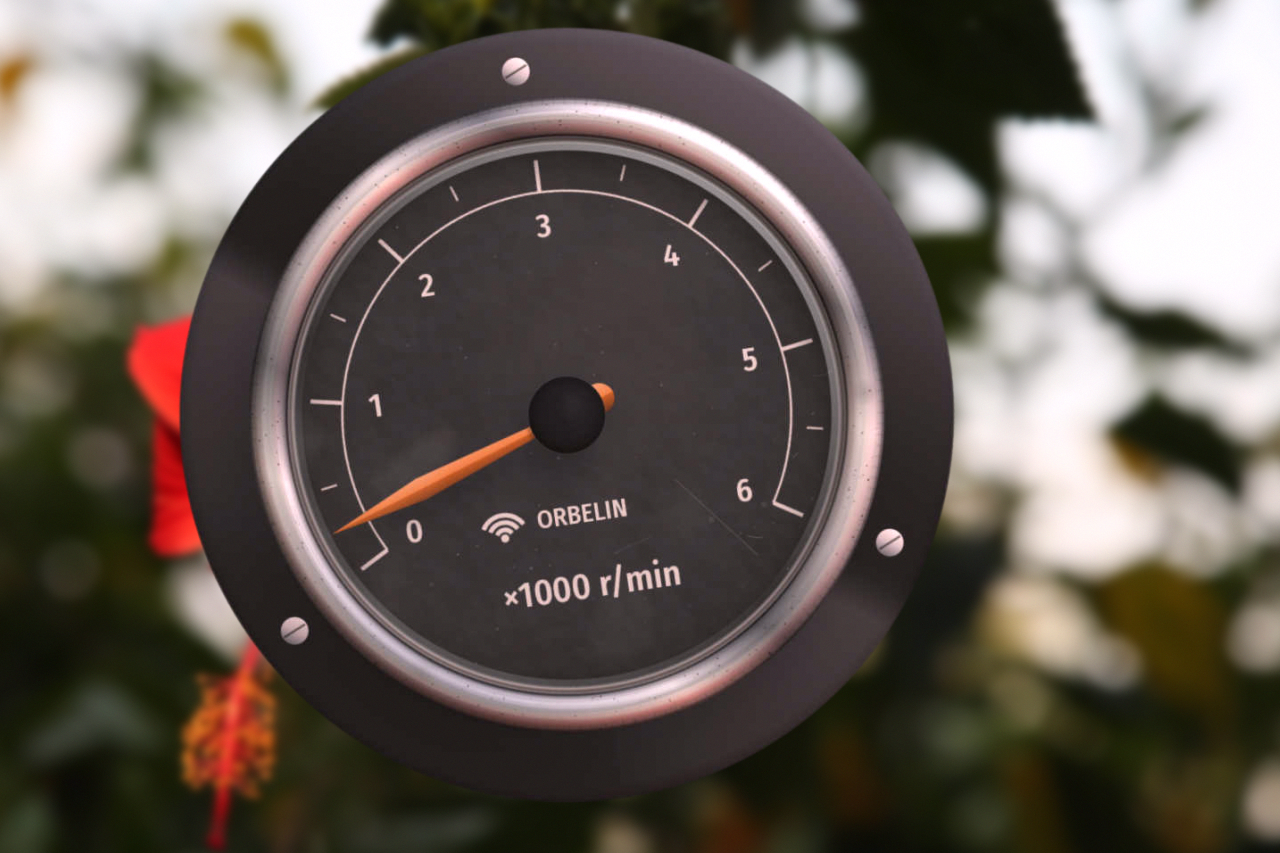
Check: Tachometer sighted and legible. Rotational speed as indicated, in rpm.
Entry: 250 rpm
